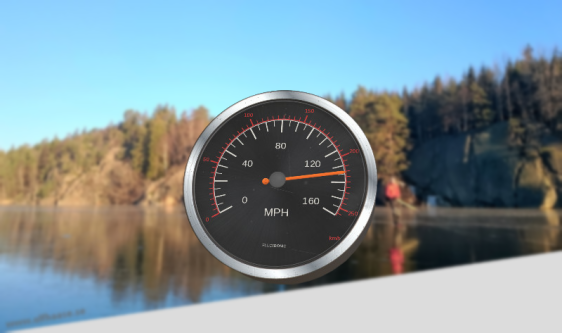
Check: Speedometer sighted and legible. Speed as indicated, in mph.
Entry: 135 mph
